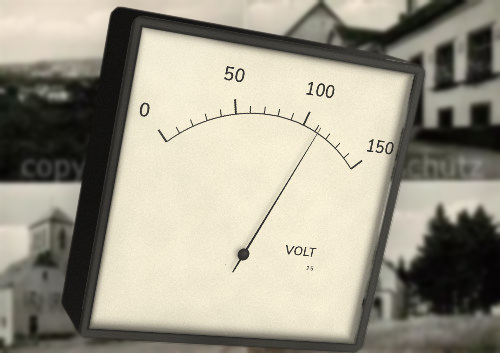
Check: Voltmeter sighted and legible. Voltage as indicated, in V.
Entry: 110 V
